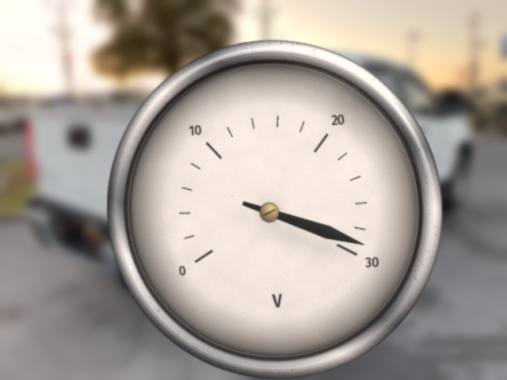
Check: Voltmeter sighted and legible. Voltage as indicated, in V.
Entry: 29 V
